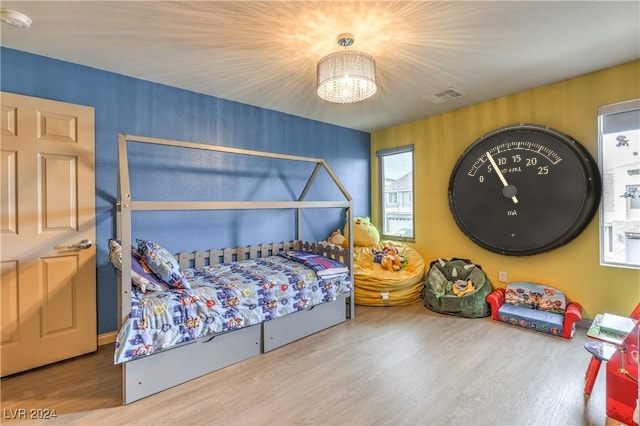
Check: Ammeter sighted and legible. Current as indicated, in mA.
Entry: 7.5 mA
